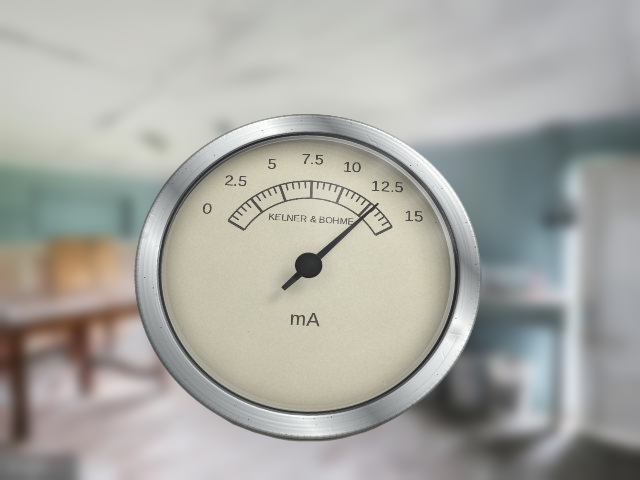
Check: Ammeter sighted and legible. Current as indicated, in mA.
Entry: 13 mA
